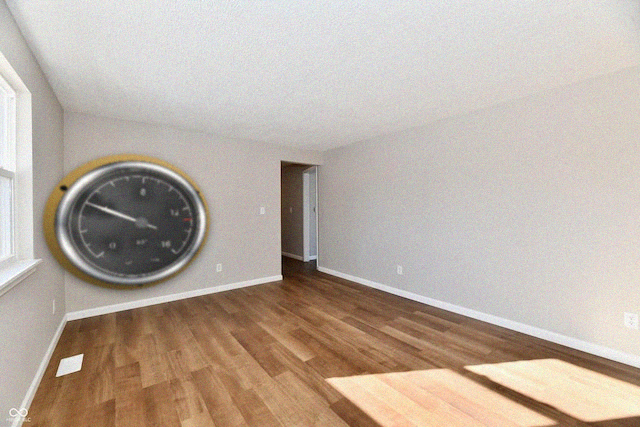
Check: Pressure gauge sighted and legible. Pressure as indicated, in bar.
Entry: 4 bar
